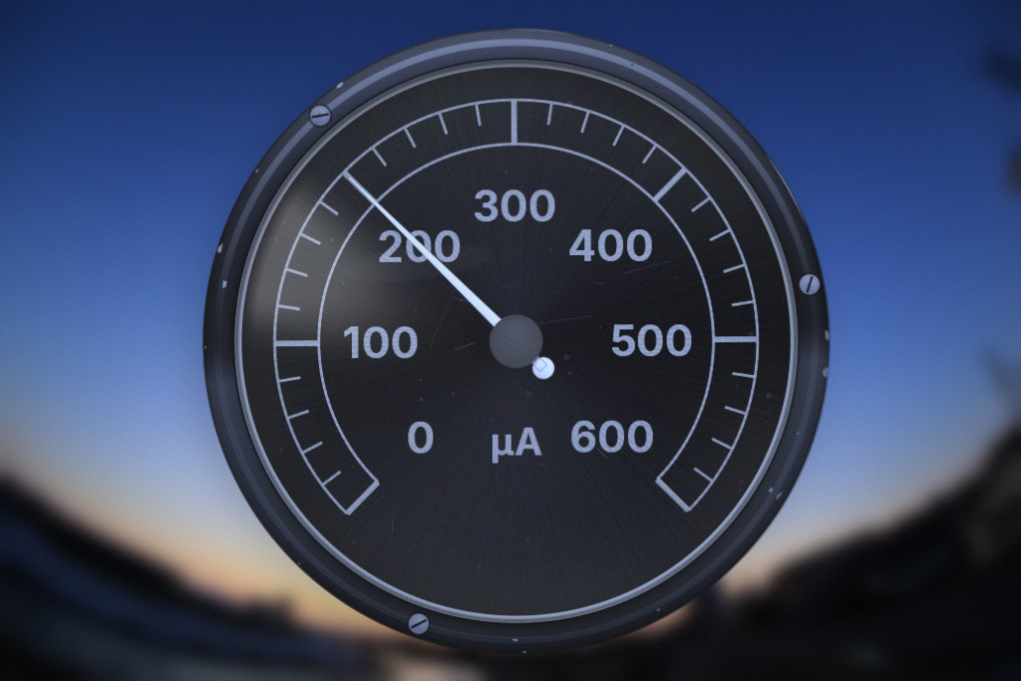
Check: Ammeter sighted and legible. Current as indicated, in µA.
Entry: 200 µA
